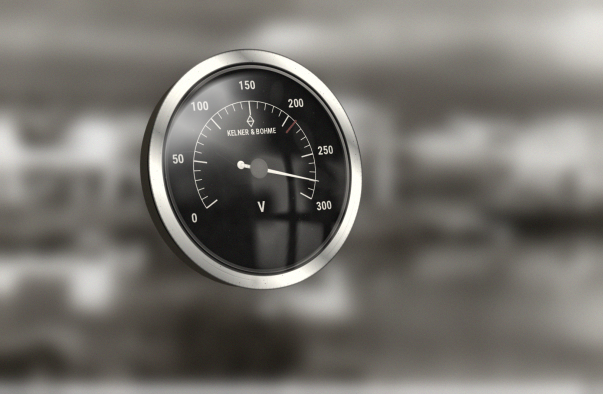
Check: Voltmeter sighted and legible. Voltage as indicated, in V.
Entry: 280 V
